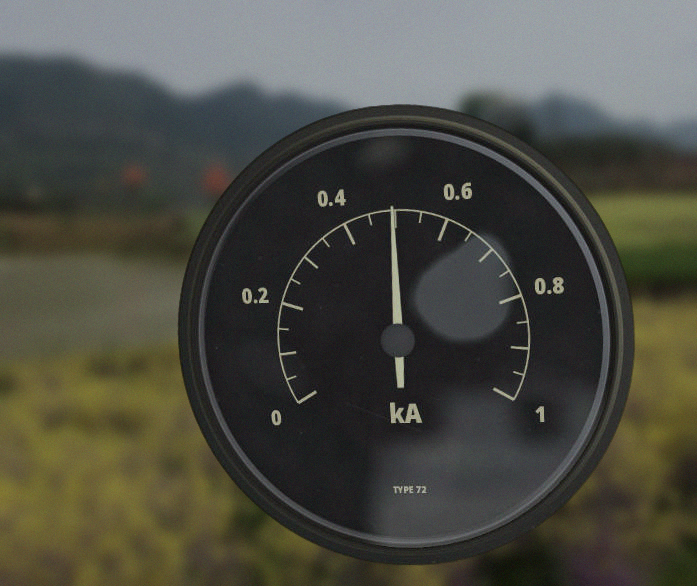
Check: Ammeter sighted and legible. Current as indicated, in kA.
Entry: 0.5 kA
